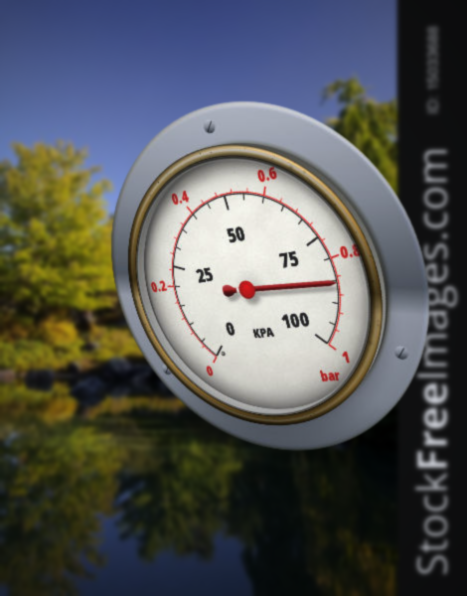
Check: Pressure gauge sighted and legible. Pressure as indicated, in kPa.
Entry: 85 kPa
